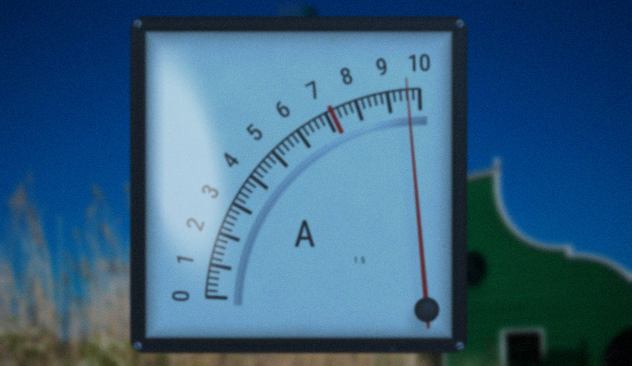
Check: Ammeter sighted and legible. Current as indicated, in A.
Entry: 9.6 A
